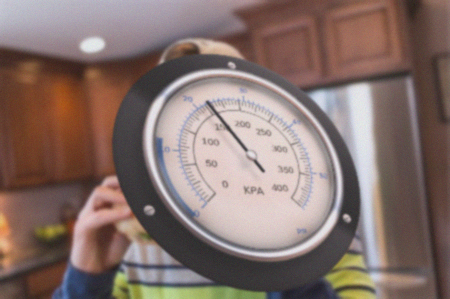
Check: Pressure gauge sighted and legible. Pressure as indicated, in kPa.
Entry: 150 kPa
